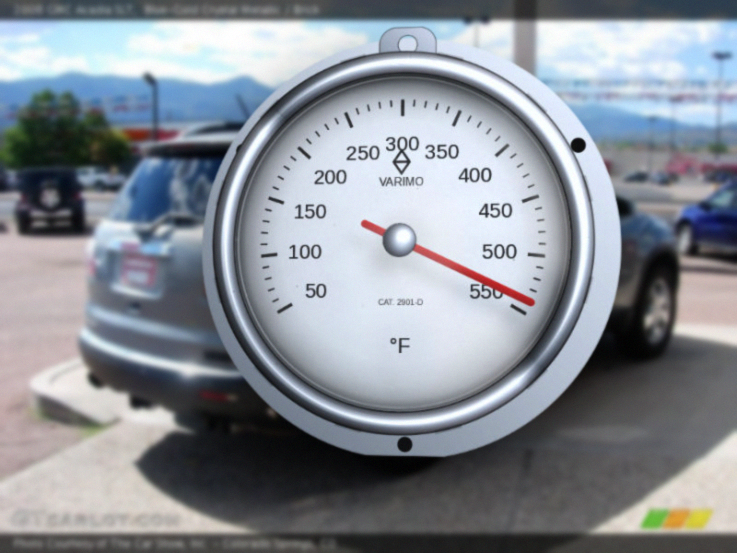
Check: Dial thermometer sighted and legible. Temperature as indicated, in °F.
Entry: 540 °F
